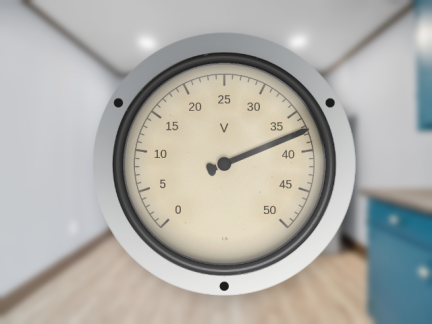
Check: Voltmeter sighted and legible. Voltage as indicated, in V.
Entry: 37.5 V
